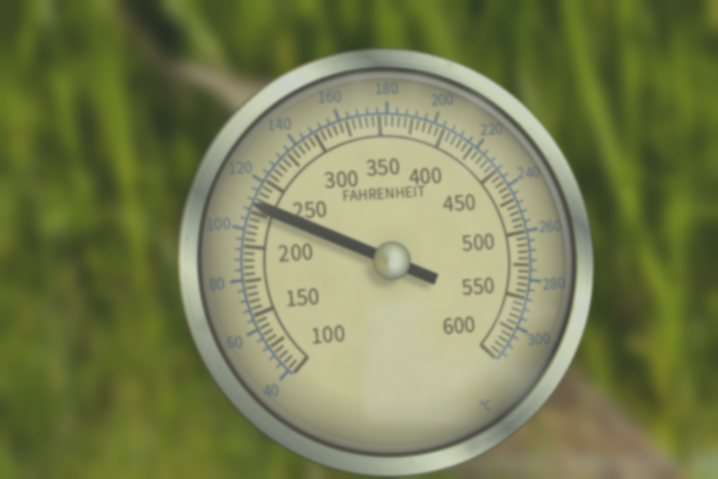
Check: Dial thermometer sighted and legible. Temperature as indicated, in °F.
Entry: 230 °F
